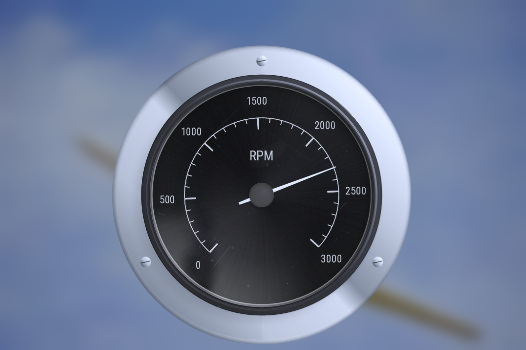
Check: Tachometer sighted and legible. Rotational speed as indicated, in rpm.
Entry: 2300 rpm
